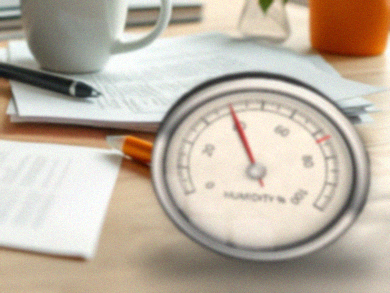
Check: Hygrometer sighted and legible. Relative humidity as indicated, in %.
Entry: 40 %
